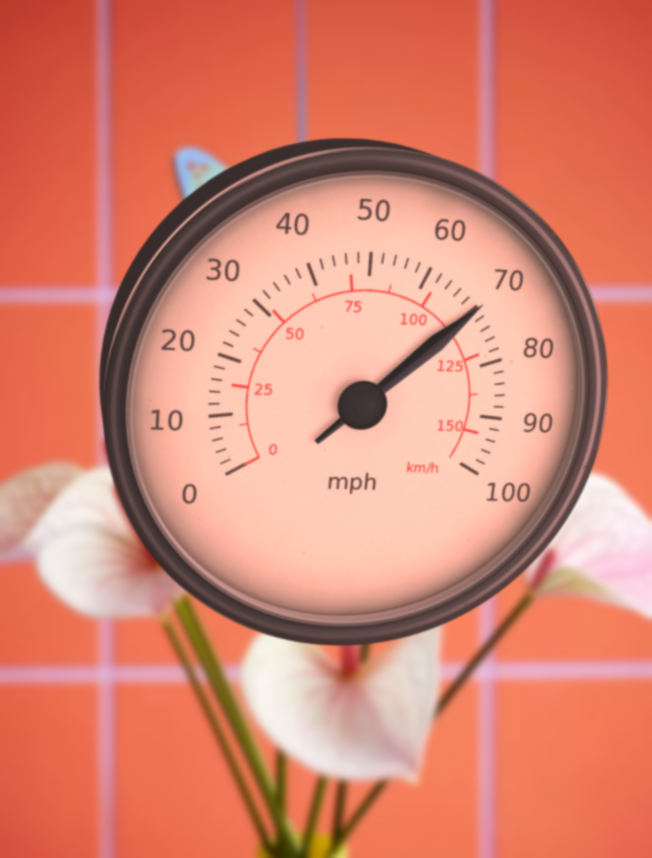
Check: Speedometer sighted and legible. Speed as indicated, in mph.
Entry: 70 mph
